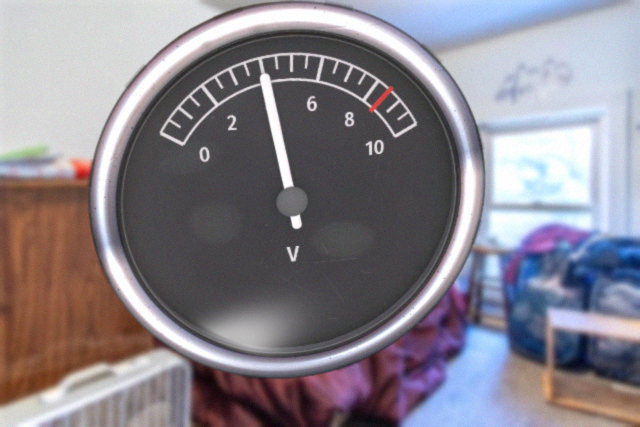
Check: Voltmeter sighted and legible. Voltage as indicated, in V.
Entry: 4 V
